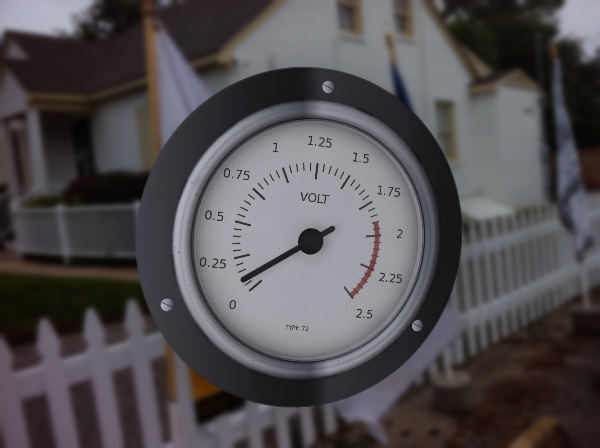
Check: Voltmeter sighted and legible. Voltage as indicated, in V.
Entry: 0.1 V
